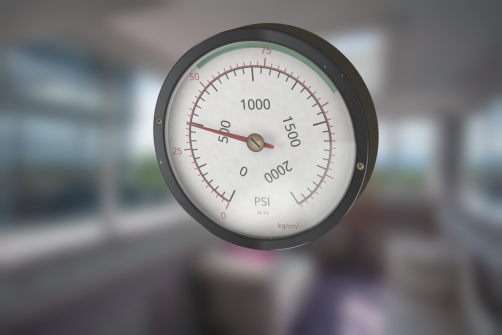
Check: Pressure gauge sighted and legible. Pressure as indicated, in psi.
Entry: 500 psi
